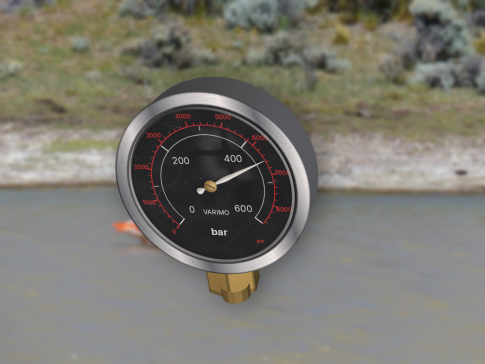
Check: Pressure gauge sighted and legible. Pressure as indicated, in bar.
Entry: 450 bar
